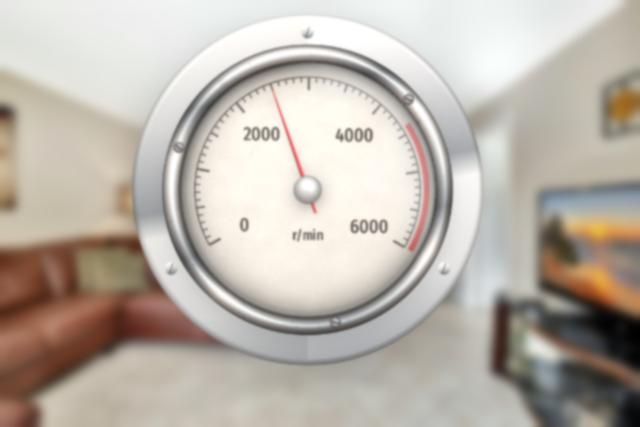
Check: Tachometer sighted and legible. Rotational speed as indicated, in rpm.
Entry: 2500 rpm
